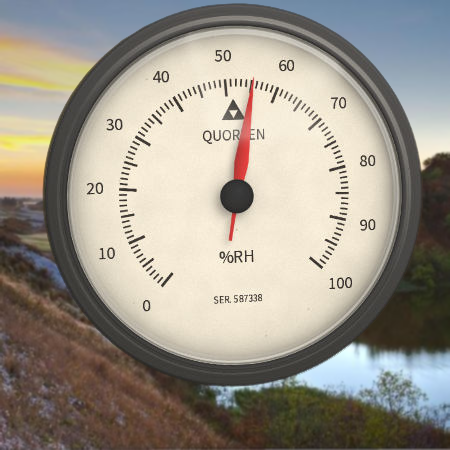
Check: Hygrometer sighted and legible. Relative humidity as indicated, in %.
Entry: 55 %
